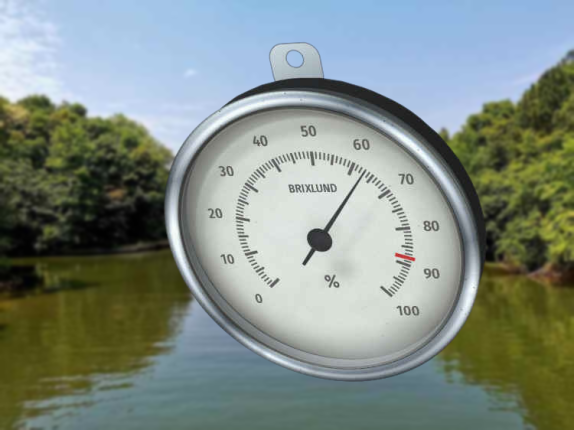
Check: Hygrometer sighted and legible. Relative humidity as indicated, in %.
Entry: 63 %
